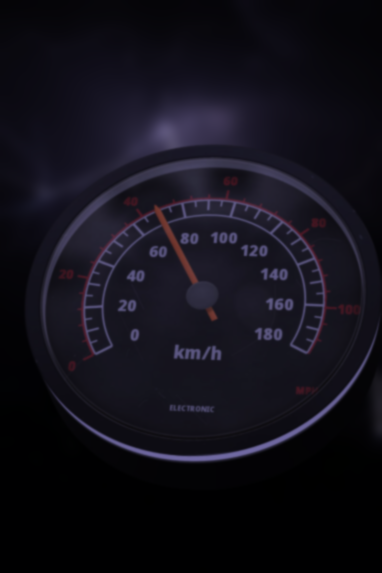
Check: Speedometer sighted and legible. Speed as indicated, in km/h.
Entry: 70 km/h
